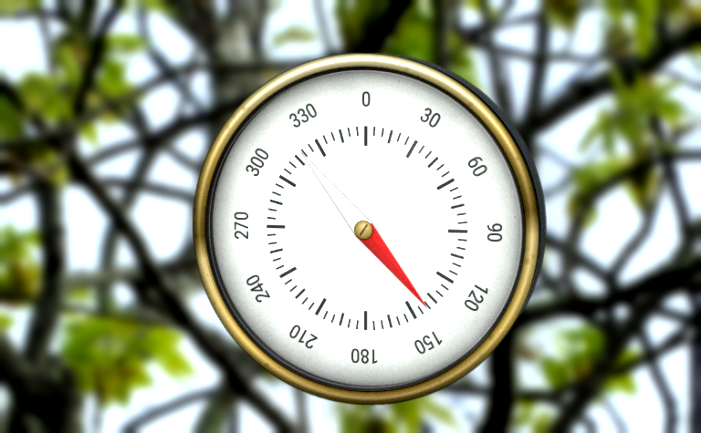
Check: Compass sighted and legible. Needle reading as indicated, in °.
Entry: 140 °
